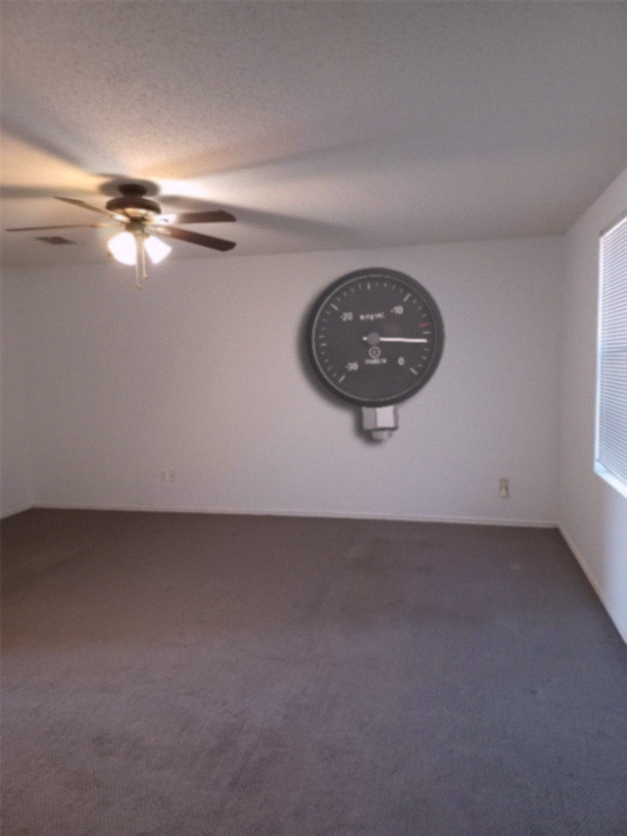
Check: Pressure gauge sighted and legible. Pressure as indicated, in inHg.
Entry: -4 inHg
